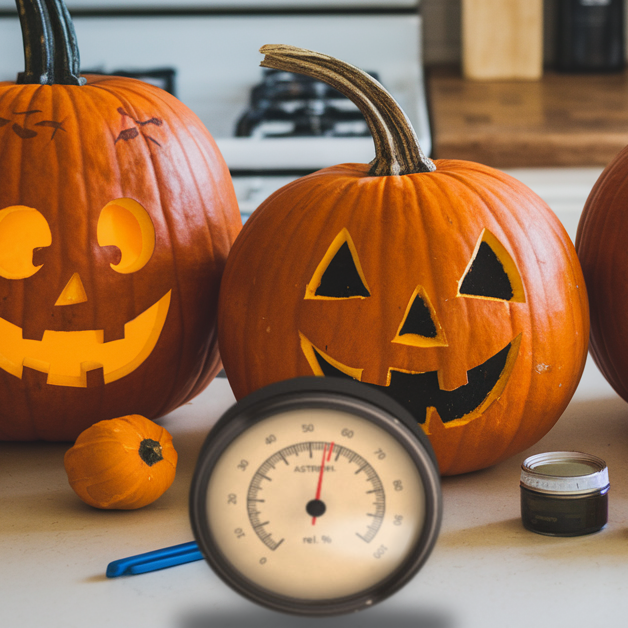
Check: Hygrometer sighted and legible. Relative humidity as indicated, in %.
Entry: 55 %
